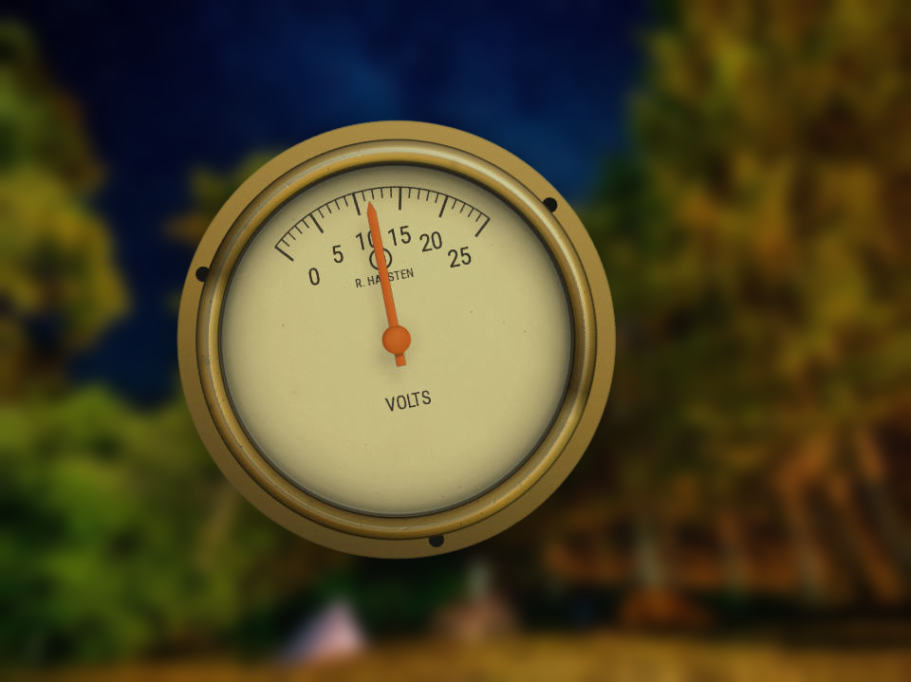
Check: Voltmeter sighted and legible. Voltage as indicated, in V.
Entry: 11.5 V
